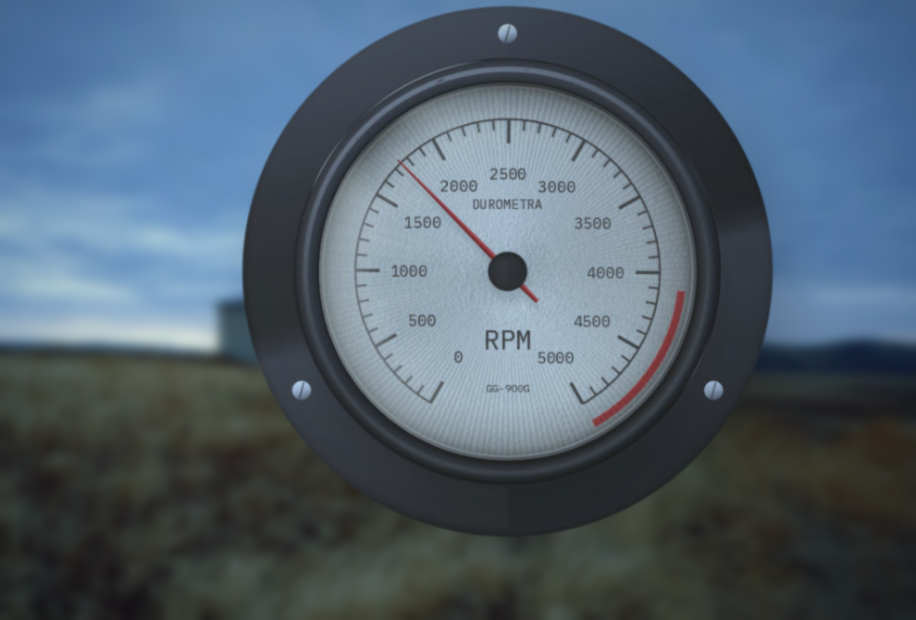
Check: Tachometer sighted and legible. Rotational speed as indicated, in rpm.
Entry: 1750 rpm
